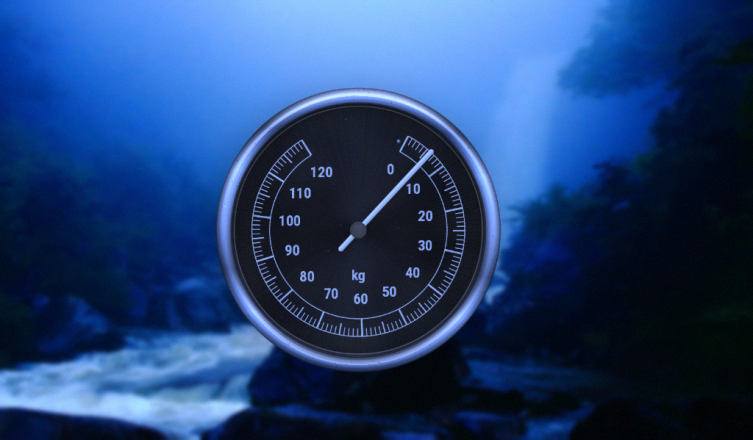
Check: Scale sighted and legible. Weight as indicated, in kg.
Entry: 6 kg
